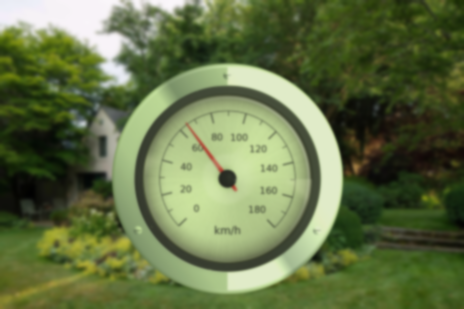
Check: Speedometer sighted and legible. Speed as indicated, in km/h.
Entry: 65 km/h
